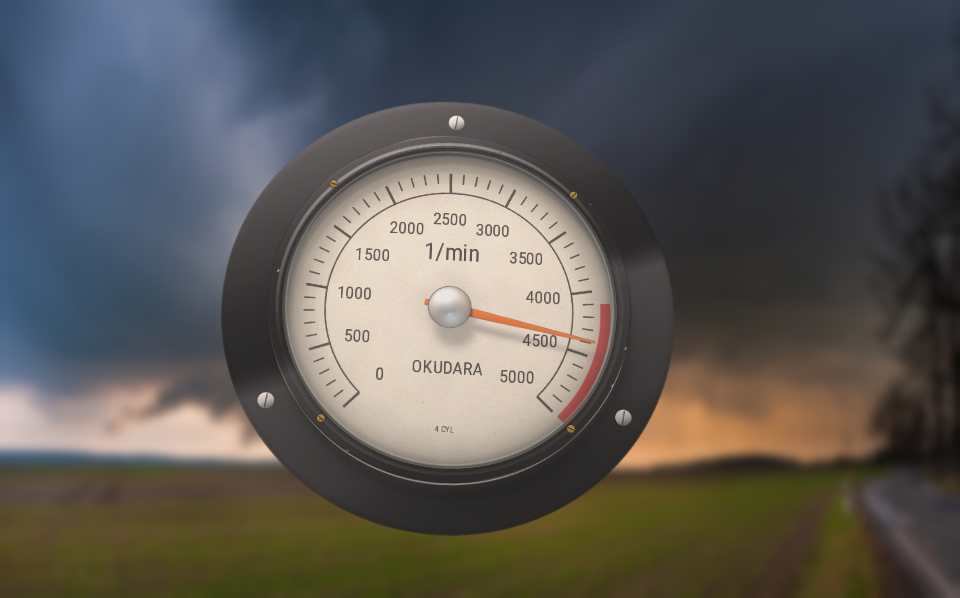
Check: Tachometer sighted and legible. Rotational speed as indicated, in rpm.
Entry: 4400 rpm
